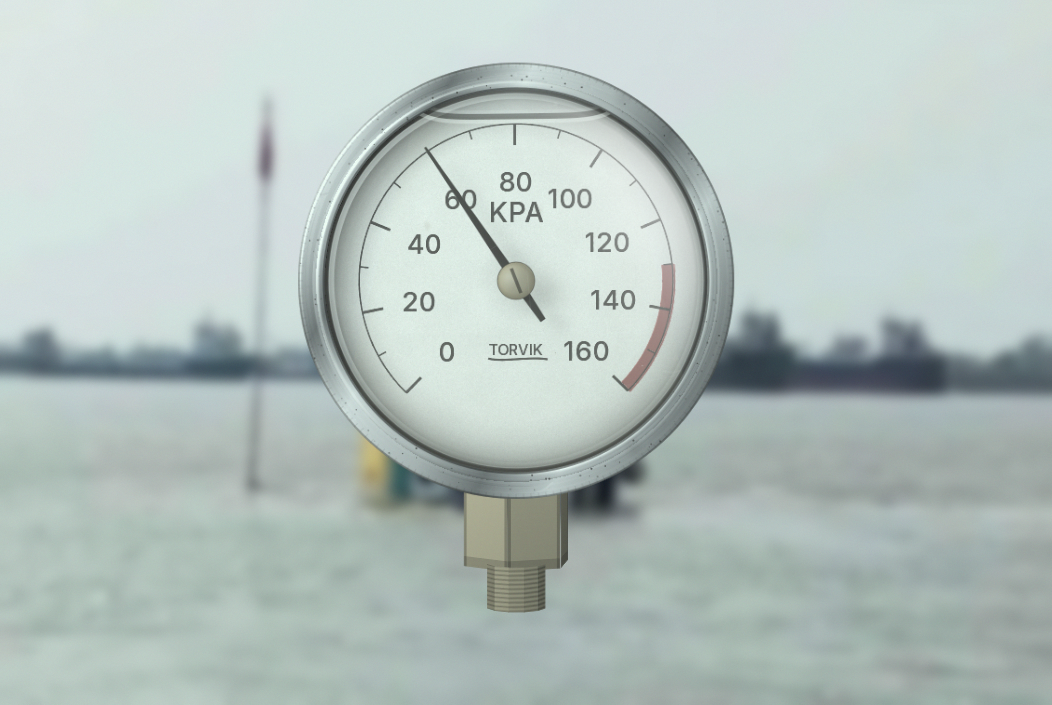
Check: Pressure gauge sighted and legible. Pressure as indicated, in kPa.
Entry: 60 kPa
